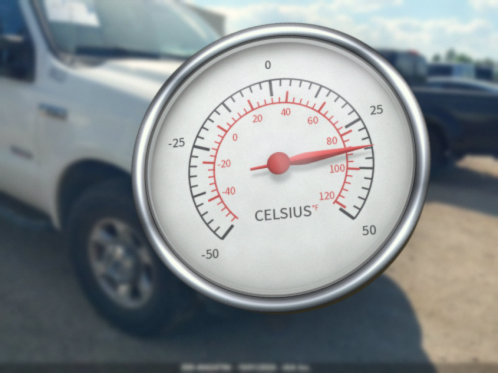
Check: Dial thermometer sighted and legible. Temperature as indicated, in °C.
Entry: 32.5 °C
